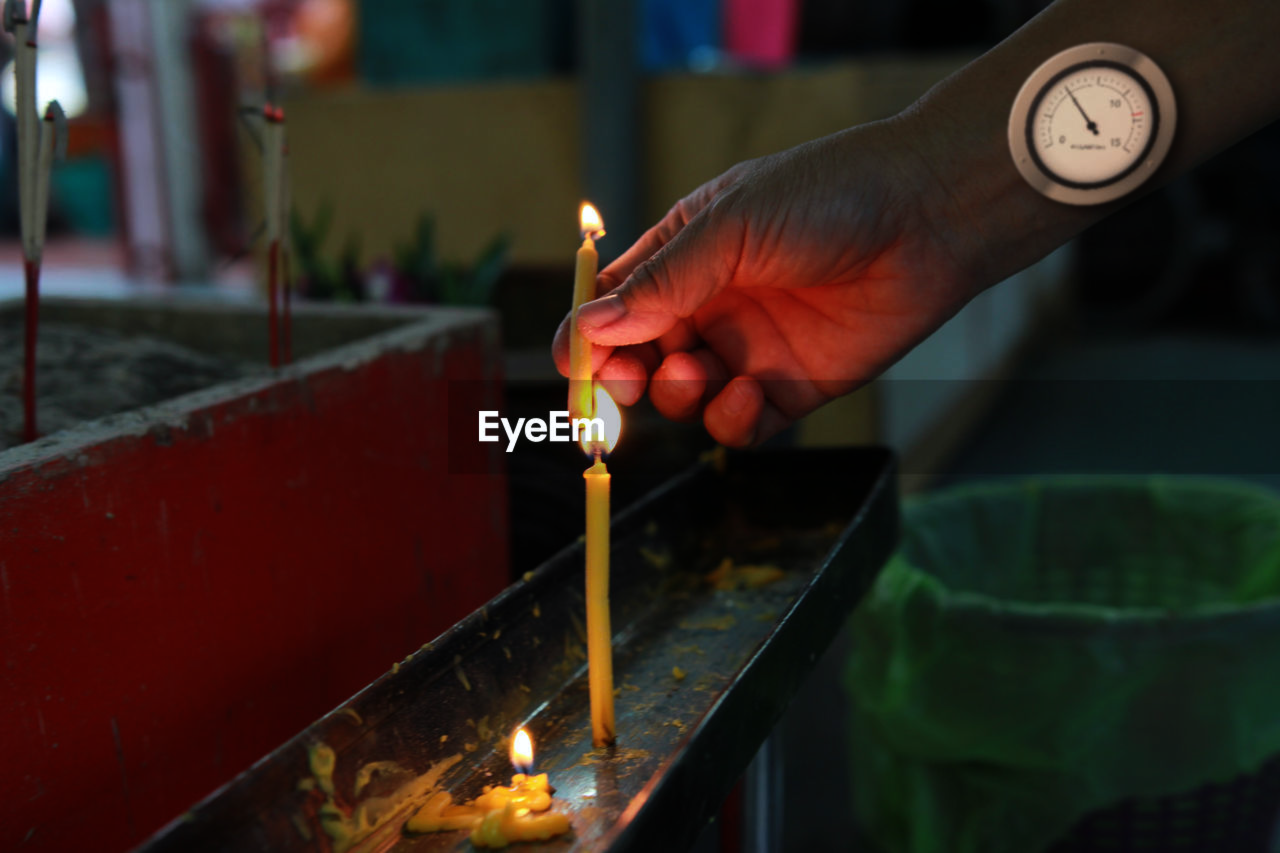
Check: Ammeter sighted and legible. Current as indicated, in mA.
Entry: 5 mA
